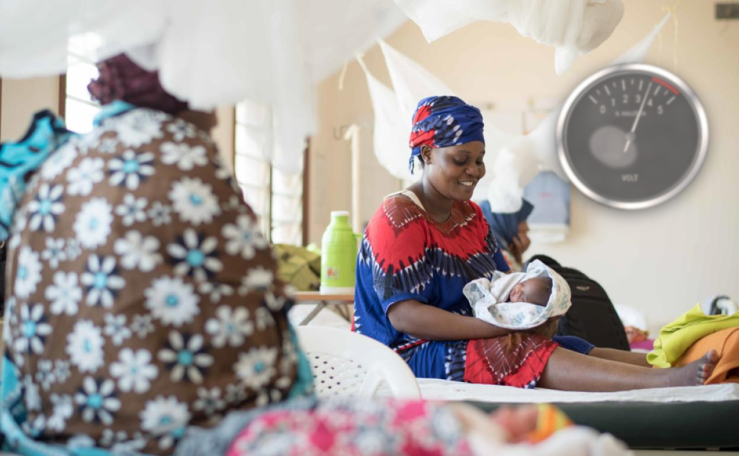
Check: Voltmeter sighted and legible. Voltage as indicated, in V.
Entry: 3.5 V
